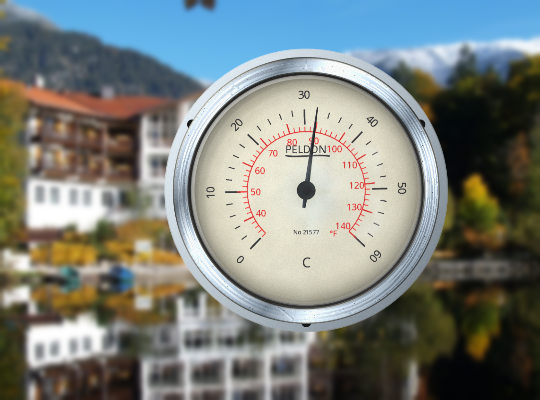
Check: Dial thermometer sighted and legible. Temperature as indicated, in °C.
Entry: 32 °C
